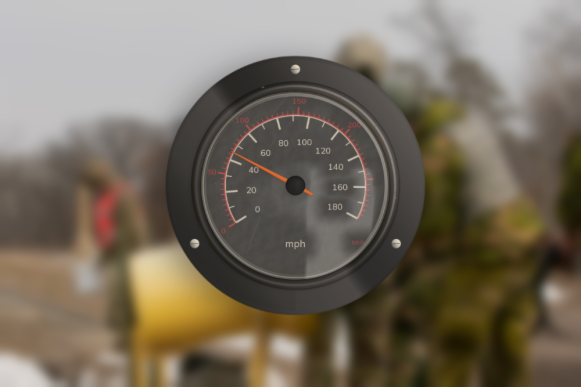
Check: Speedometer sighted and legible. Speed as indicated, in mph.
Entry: 45 mph
